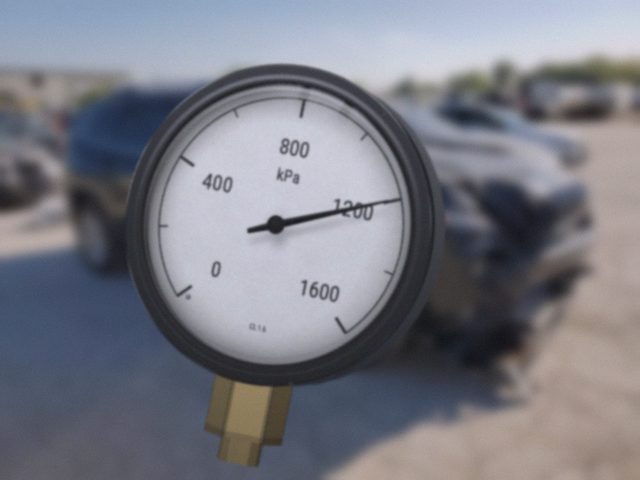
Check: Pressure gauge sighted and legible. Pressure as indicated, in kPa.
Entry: 1200 kPa
